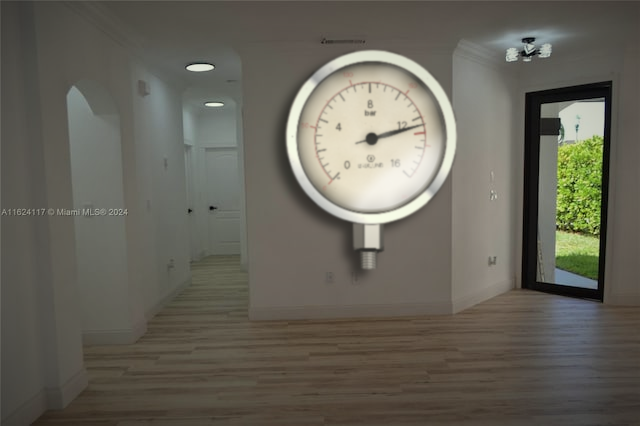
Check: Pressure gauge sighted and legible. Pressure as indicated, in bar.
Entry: 12.5 bar
